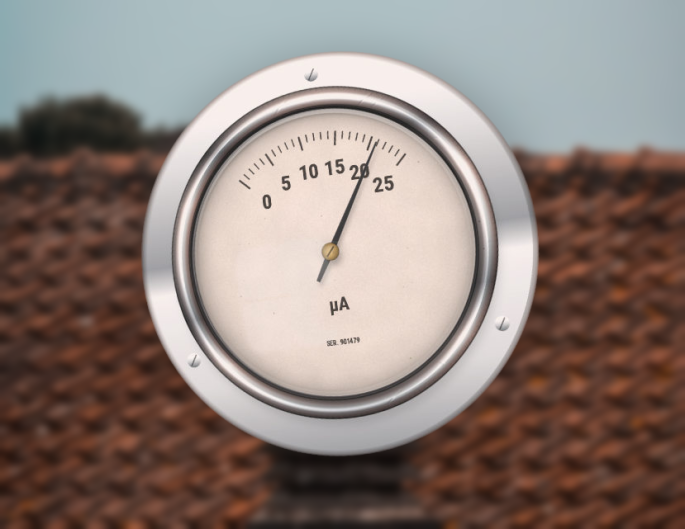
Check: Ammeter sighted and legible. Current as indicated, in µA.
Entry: 21 µA
